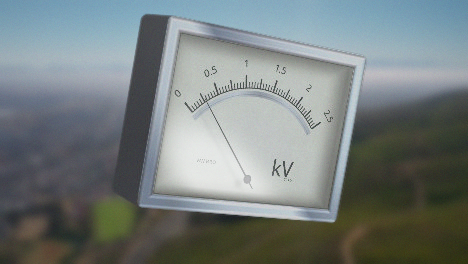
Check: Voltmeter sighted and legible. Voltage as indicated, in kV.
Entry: 0.25 kV
